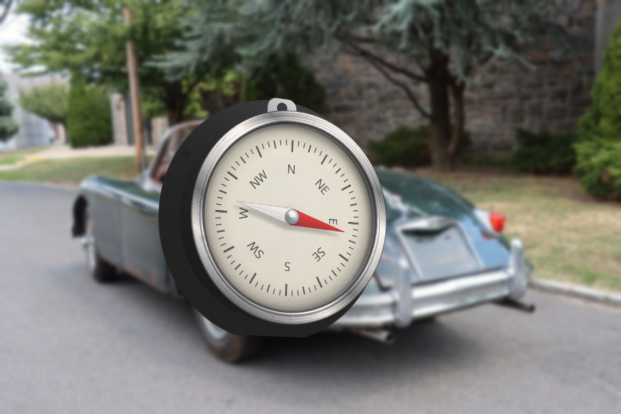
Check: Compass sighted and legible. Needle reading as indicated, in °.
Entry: 100 °
